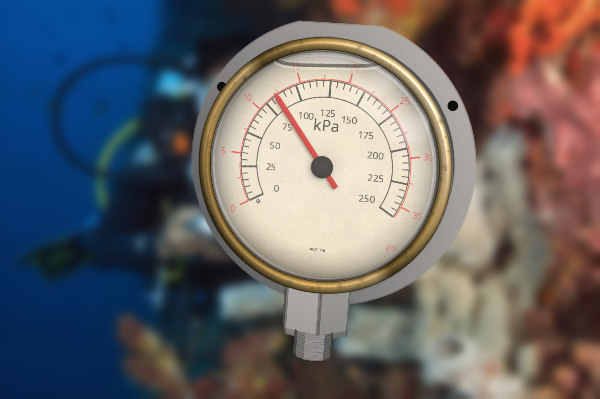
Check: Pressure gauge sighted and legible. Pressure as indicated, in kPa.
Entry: 85 kPa
